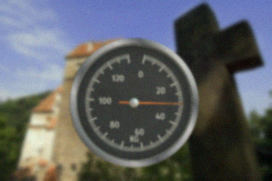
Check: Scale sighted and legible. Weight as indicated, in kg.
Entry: 30 kg
